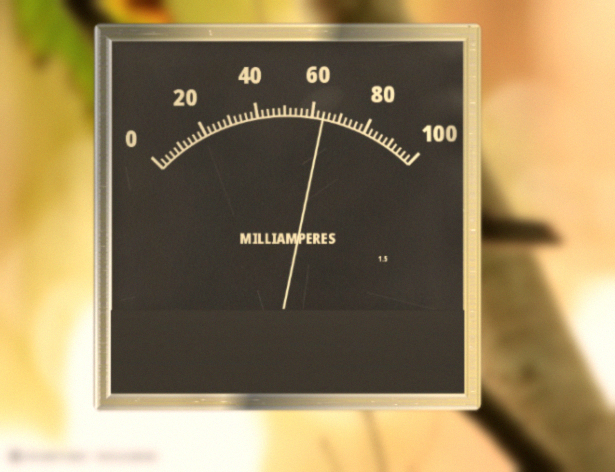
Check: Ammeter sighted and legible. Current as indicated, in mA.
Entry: 64 mA
